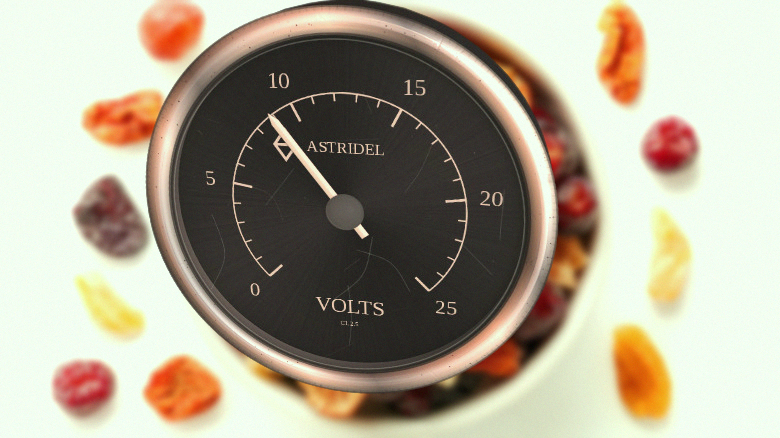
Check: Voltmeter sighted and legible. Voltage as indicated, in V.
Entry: 9 V
